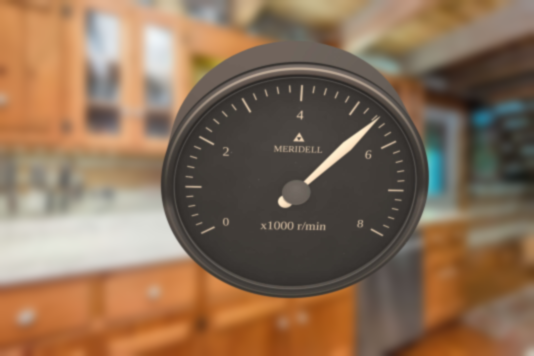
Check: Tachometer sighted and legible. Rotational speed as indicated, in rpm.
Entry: 5400 rpm
